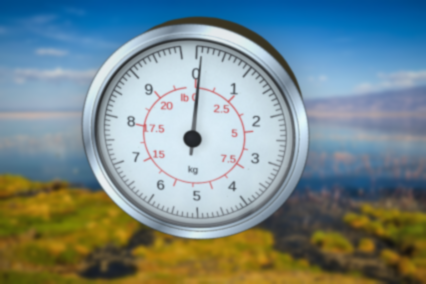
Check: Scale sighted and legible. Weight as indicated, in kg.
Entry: 0.1 kg
